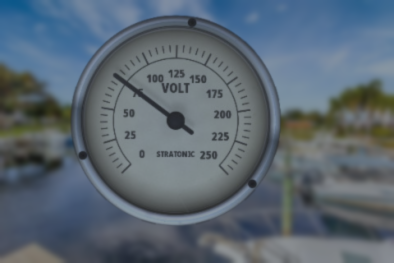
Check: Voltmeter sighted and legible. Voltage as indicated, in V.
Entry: 75 V
